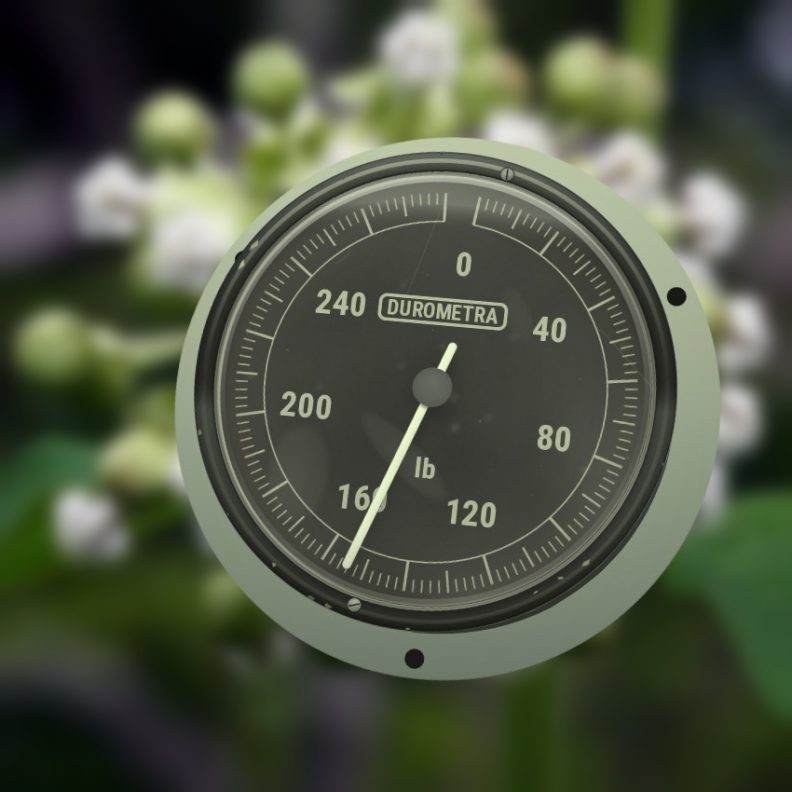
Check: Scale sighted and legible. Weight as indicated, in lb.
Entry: 154 lb
